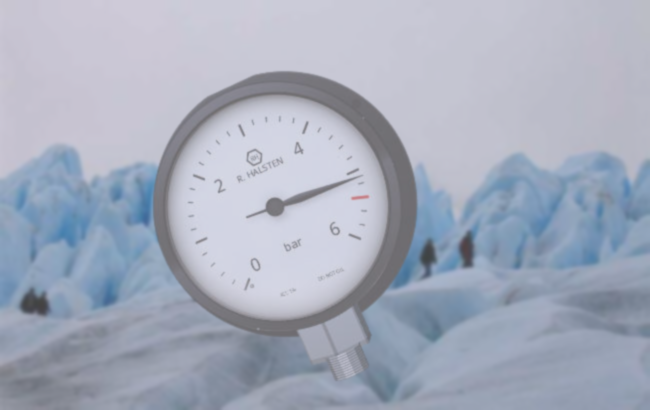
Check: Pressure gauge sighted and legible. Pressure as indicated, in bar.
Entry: 5.1 bar
